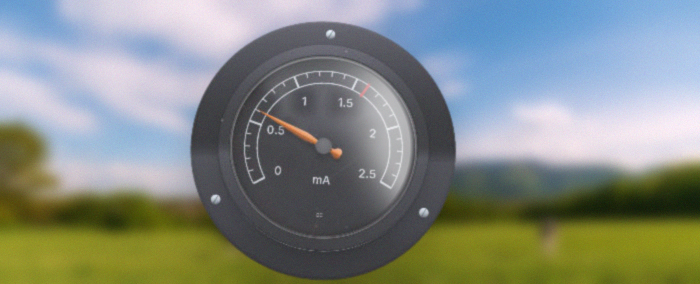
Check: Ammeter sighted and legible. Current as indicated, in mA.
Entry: 0.6 mA
